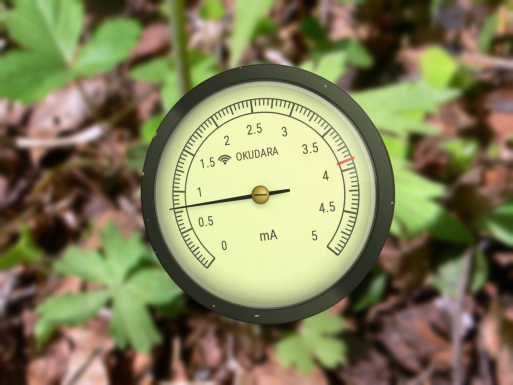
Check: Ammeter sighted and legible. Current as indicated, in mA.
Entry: 0.8 mA
